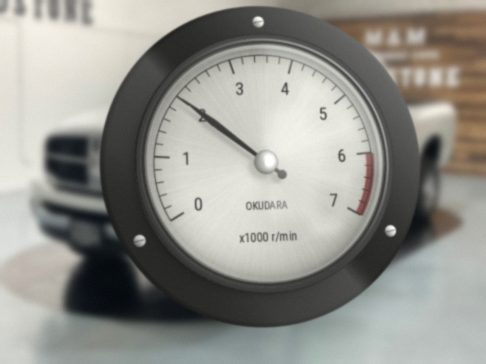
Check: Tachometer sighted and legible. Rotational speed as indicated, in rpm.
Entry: 2000 rpm
